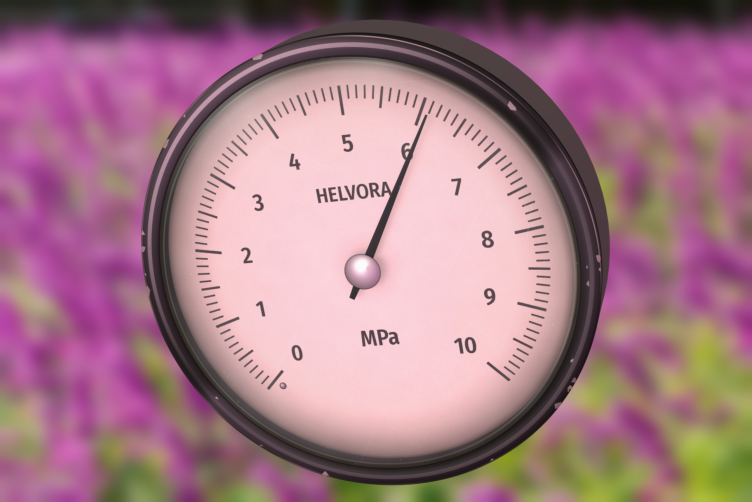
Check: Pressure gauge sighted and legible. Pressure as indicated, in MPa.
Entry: 6.1 MPa
